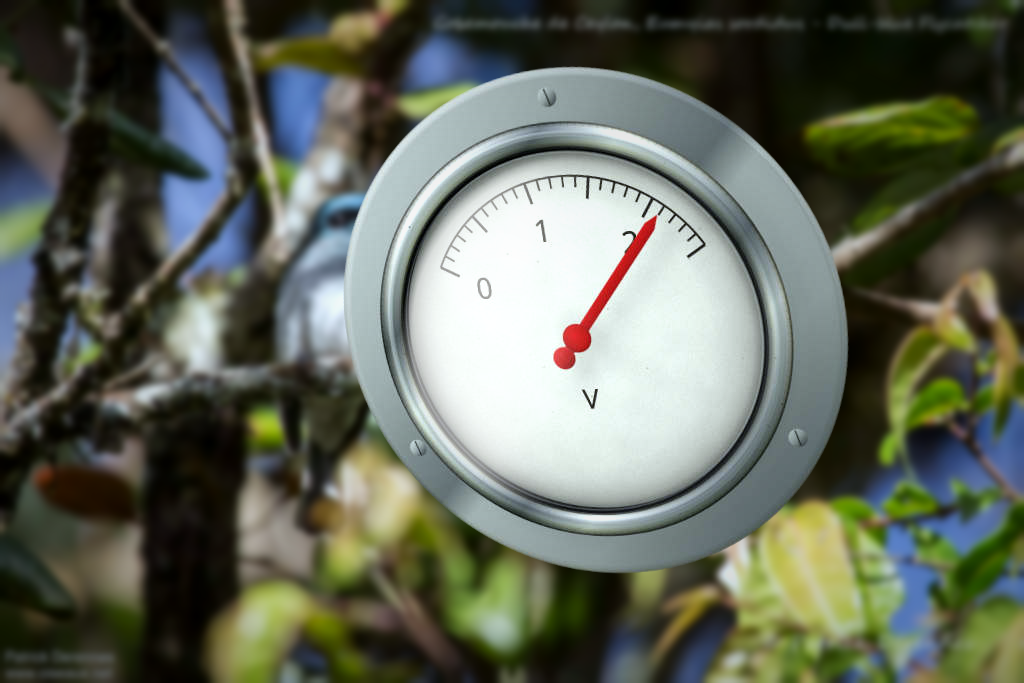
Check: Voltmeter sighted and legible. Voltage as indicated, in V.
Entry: 2.1 V
